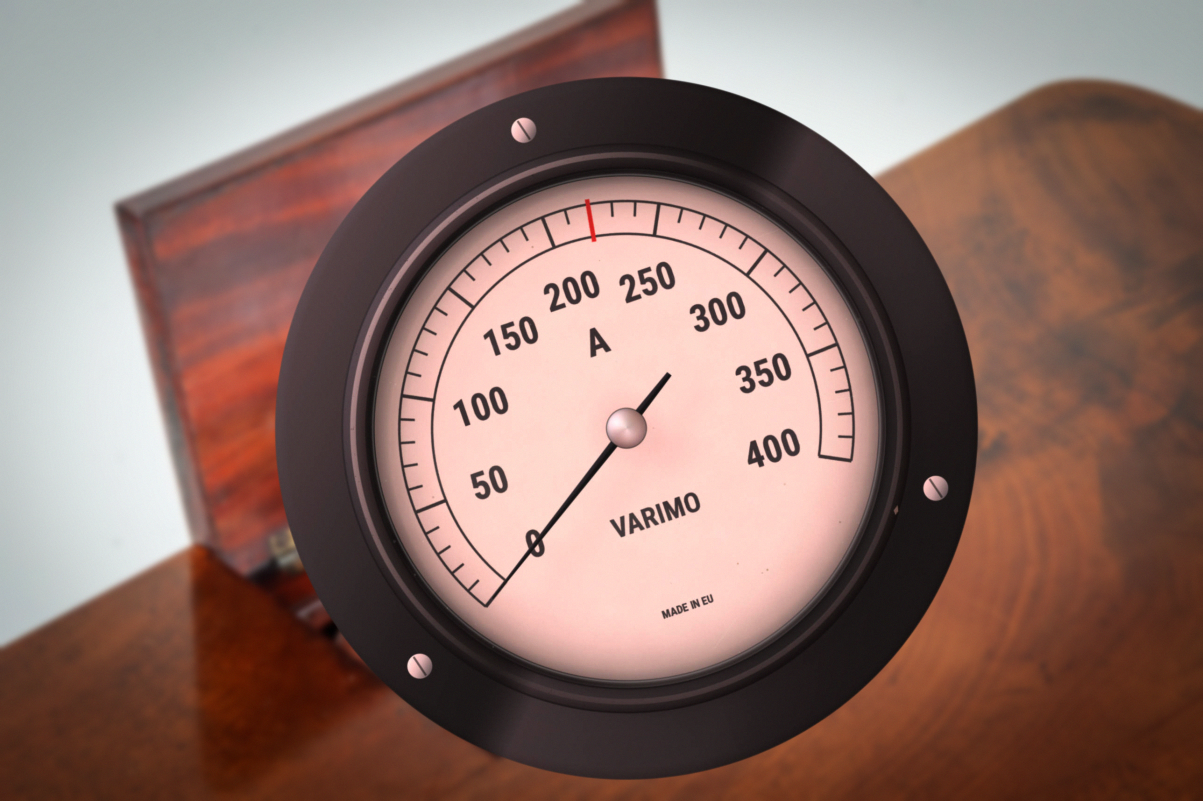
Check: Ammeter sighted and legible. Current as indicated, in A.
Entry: 0 A
